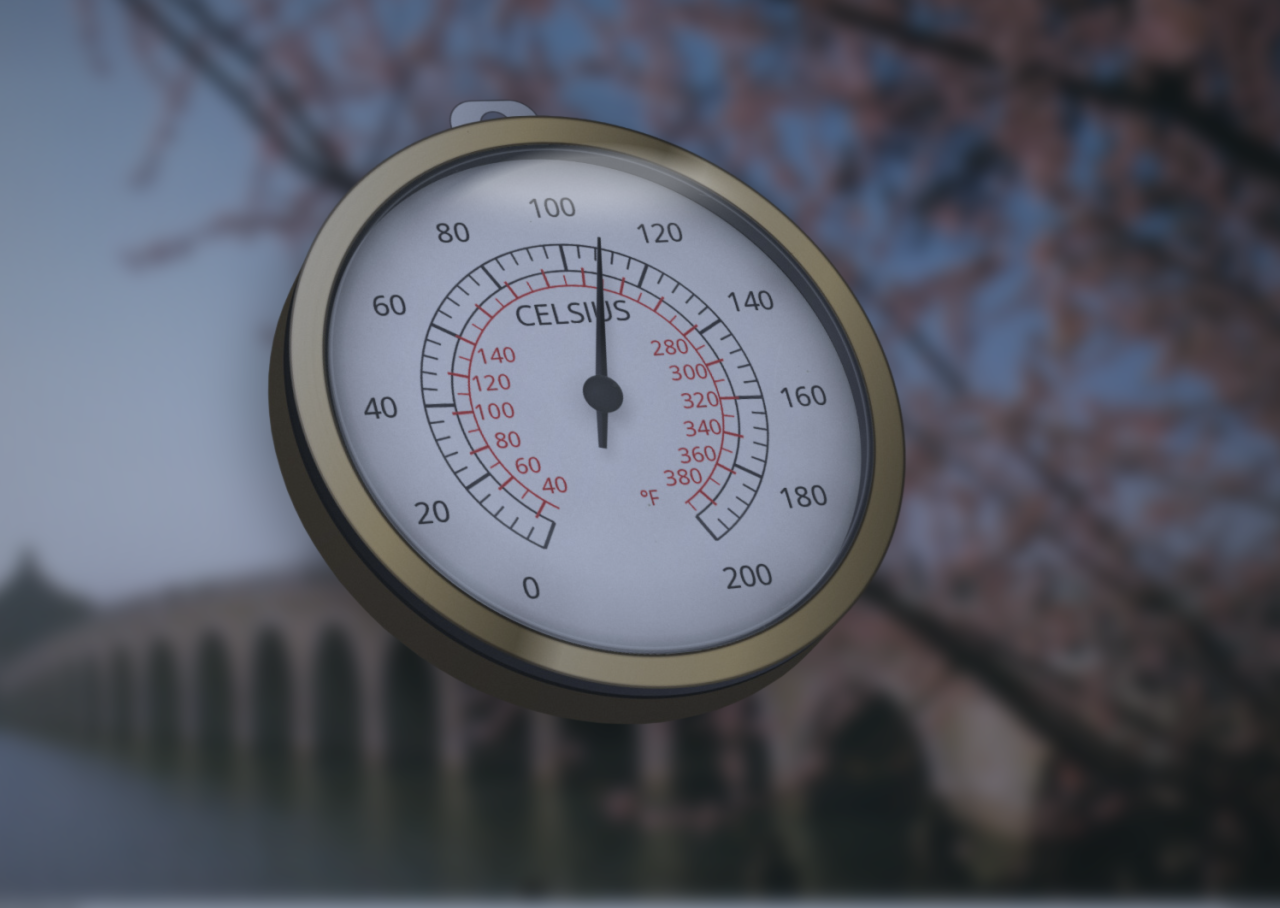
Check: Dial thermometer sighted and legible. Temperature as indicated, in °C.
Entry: 108 °C
